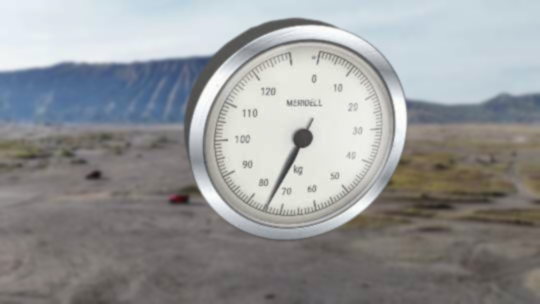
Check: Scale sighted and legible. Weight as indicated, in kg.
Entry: 75 kg
